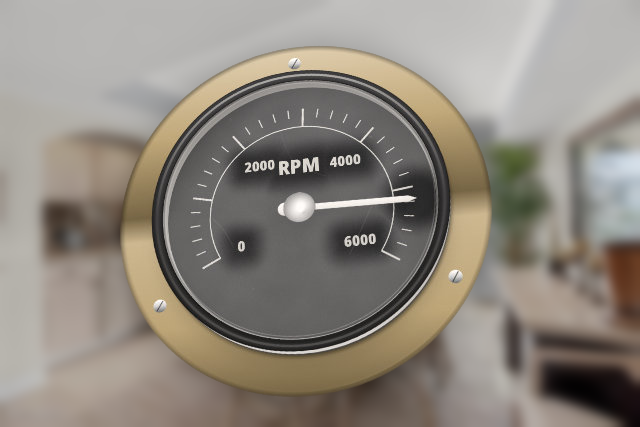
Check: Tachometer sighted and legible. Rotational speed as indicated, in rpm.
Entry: 5200 rpm
